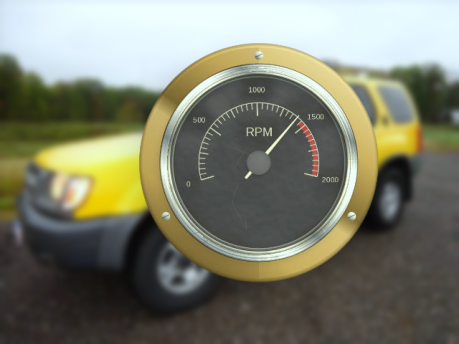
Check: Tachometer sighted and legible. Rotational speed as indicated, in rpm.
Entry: 1400 rpm
